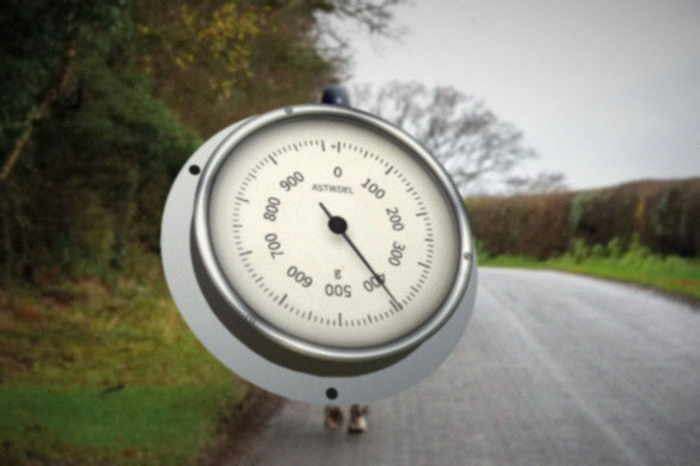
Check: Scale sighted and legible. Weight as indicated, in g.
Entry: 400 g
